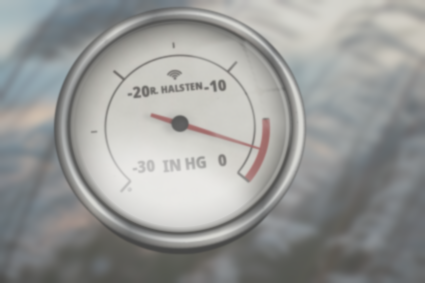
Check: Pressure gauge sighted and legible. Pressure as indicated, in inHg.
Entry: -2.5 inHg
